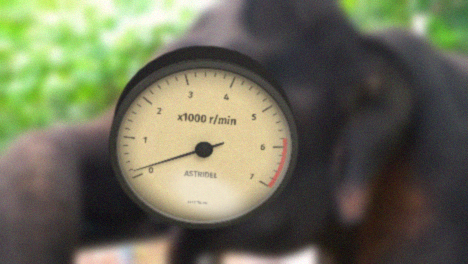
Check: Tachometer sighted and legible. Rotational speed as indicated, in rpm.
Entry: 200 rpm
